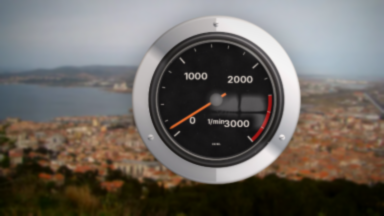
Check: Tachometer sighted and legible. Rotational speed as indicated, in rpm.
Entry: 100 rpm
